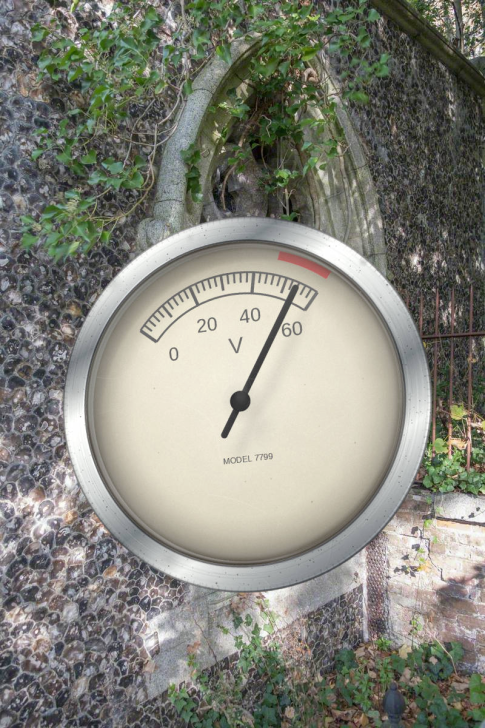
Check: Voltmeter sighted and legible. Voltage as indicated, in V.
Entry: 54 V
